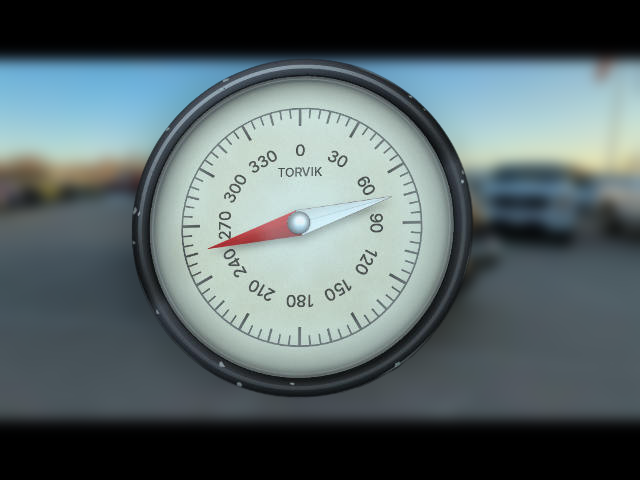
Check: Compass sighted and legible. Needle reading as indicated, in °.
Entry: 255 °
